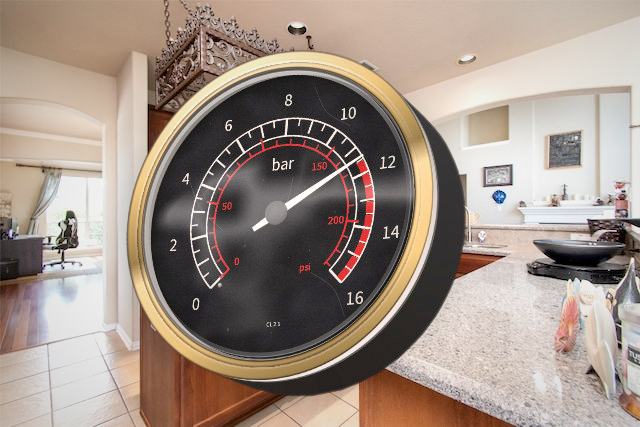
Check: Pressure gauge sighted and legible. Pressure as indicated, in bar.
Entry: 11.5 bar
